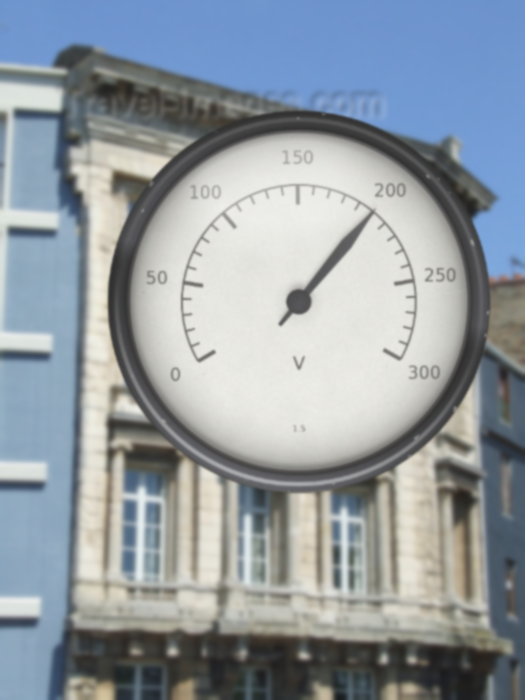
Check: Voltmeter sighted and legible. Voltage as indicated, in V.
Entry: 200 V
